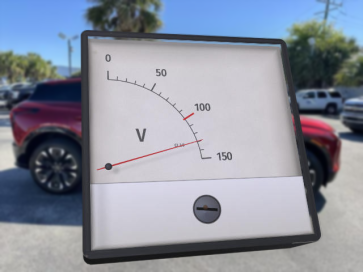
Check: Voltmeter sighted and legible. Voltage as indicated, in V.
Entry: 130 V
